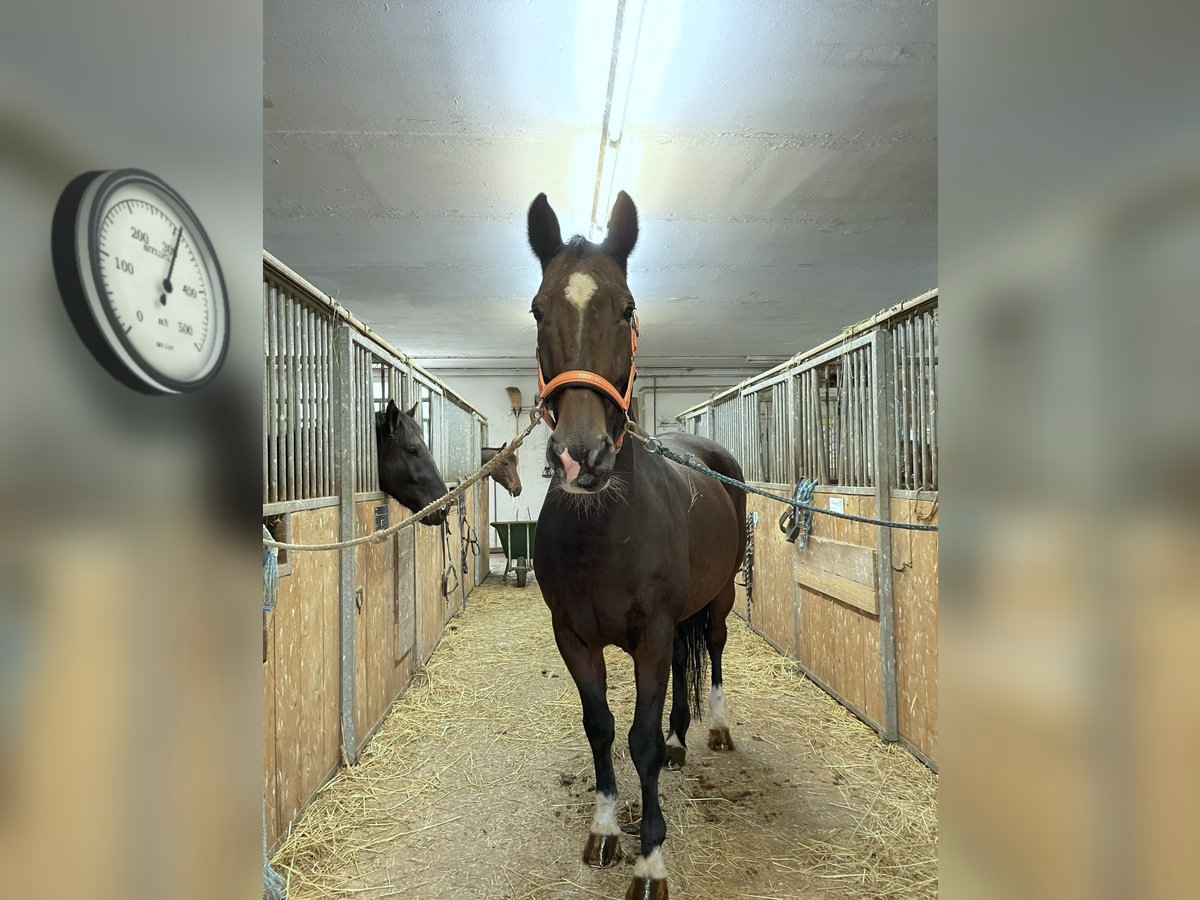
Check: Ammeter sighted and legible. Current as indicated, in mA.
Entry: 300 mA
